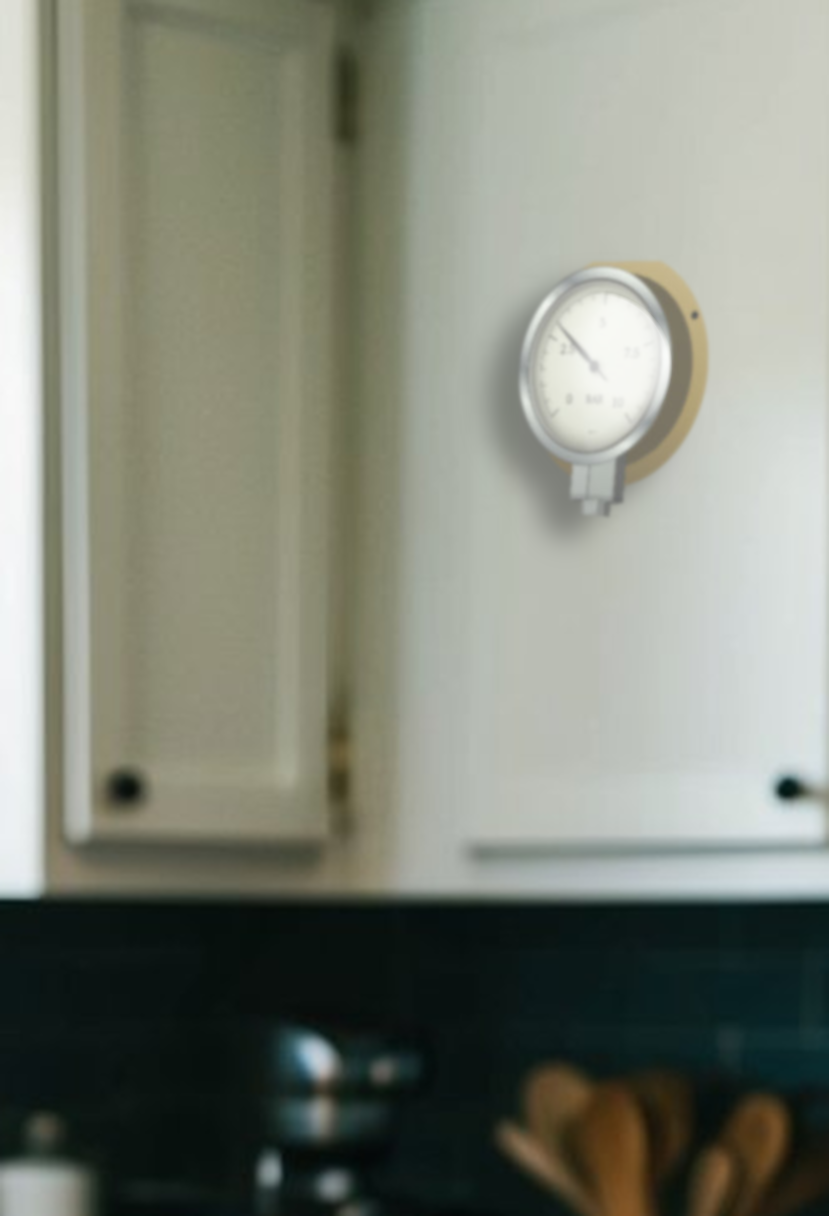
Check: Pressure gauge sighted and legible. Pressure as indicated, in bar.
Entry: 3 bar
